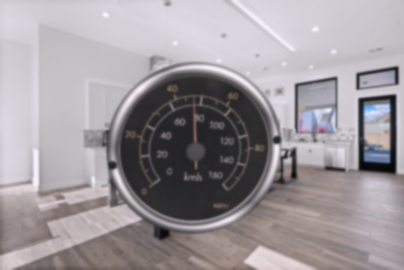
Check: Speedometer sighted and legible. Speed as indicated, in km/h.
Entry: 75 km/h
